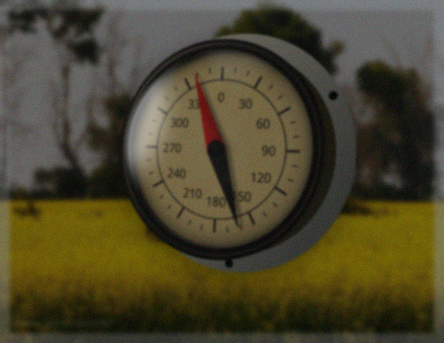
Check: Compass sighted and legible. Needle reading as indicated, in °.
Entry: 340 °
